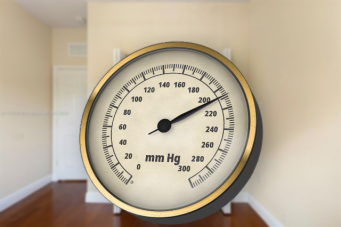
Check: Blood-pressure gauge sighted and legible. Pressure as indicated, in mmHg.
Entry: 210 mmHg
